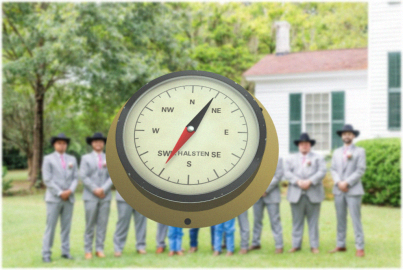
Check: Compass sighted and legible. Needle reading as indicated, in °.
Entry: 210 °
